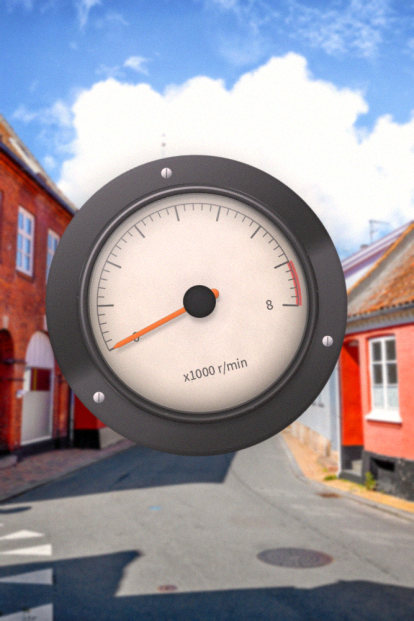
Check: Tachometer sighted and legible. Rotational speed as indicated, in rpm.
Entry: 0 rpm
